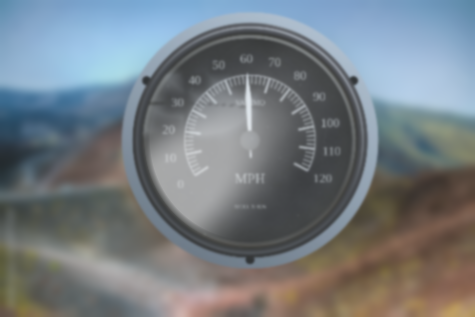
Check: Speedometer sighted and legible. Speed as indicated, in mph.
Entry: 60 mph
